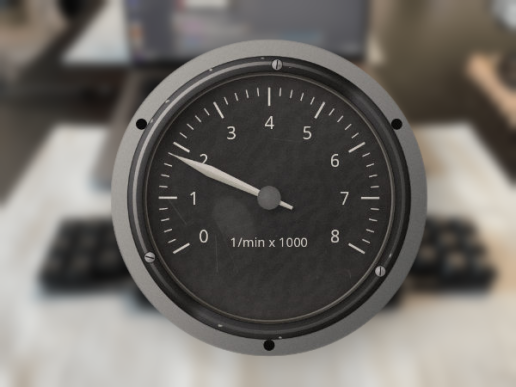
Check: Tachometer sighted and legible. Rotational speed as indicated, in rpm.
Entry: 1800 rpm
